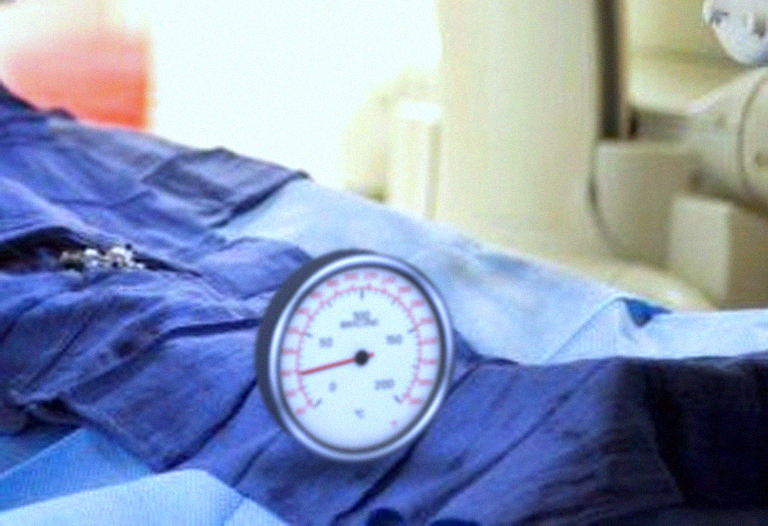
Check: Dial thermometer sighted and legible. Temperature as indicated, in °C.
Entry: 25 °C
